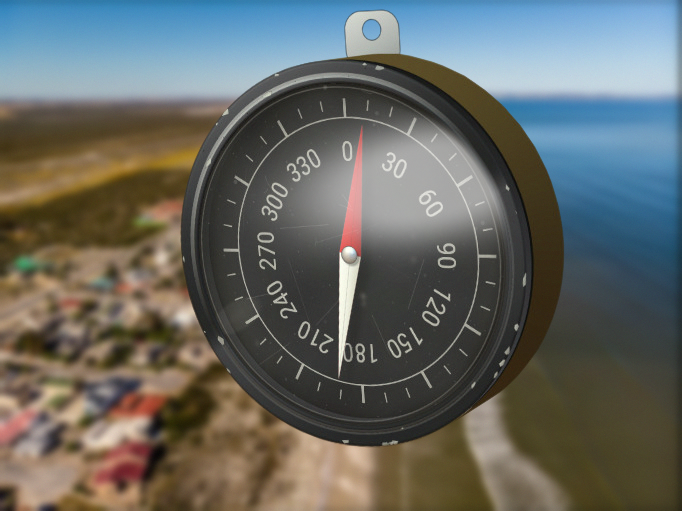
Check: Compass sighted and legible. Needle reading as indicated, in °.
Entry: 10 °
